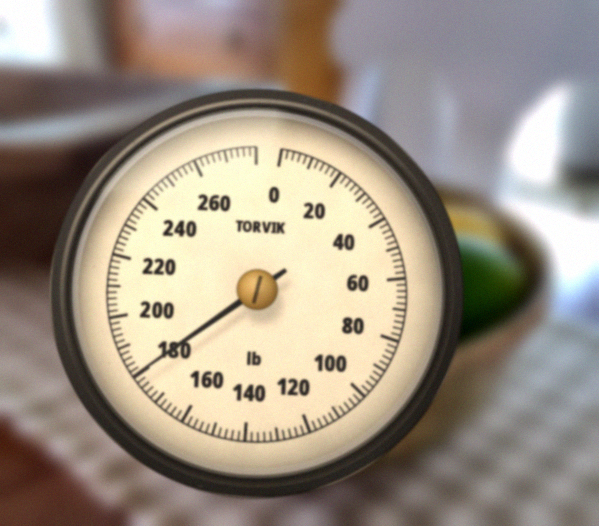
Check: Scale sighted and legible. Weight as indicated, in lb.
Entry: 180 lb
